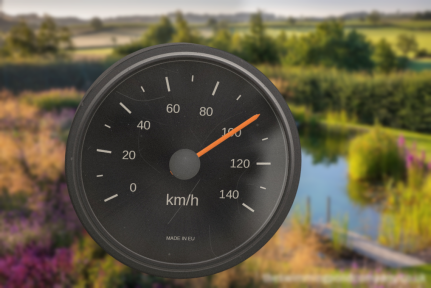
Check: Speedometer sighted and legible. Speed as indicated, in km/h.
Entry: 100 km/h
